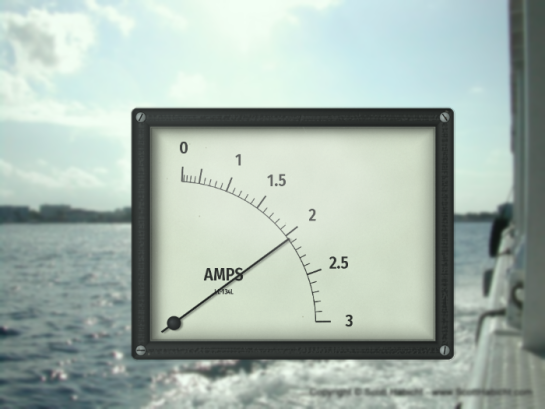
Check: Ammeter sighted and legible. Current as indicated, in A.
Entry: 2.05 A
